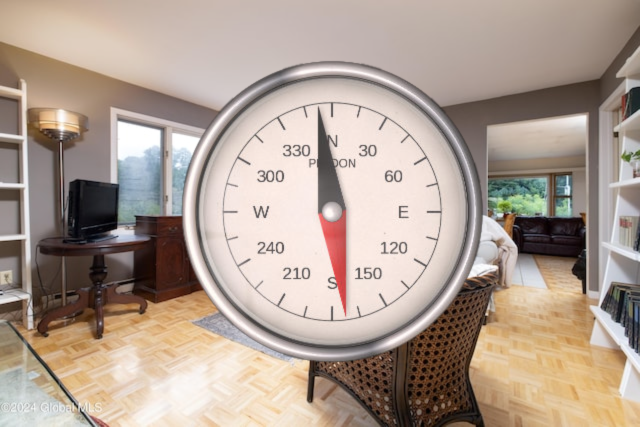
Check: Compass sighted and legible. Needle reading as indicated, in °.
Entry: 172.5 °
